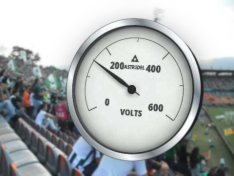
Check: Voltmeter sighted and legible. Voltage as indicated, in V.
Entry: 150 V
